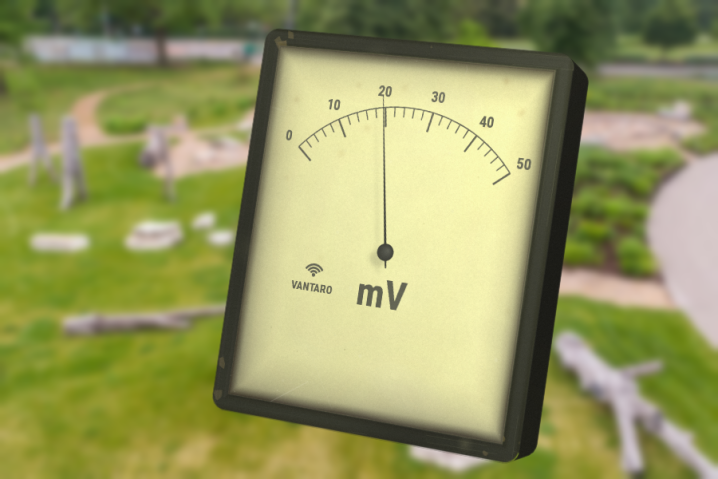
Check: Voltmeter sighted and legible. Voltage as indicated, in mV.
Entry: 20 mV
